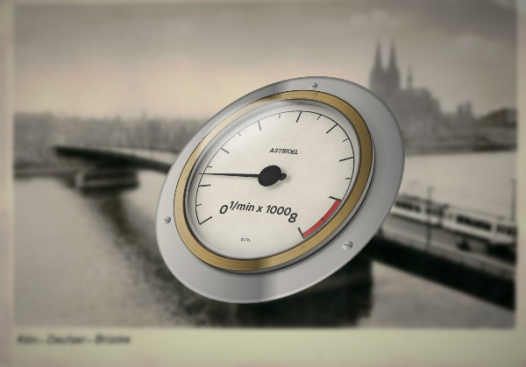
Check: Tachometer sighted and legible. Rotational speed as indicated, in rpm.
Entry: 1250 rpm
